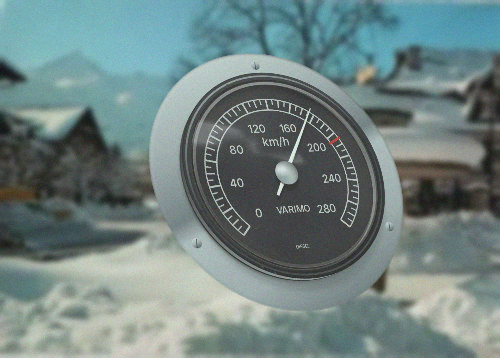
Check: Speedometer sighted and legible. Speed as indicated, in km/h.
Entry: 175 km/h
